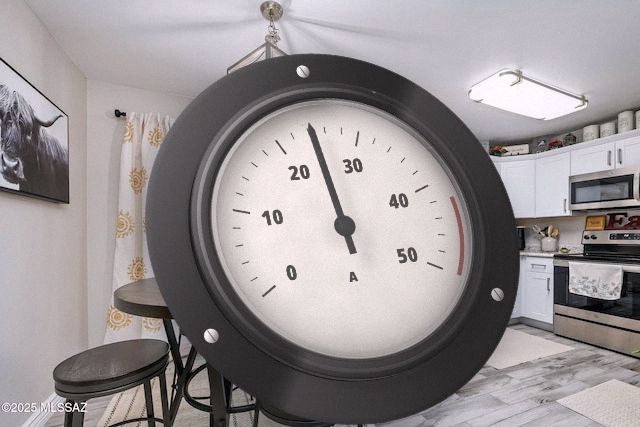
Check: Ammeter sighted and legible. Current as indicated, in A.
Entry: 24 A
